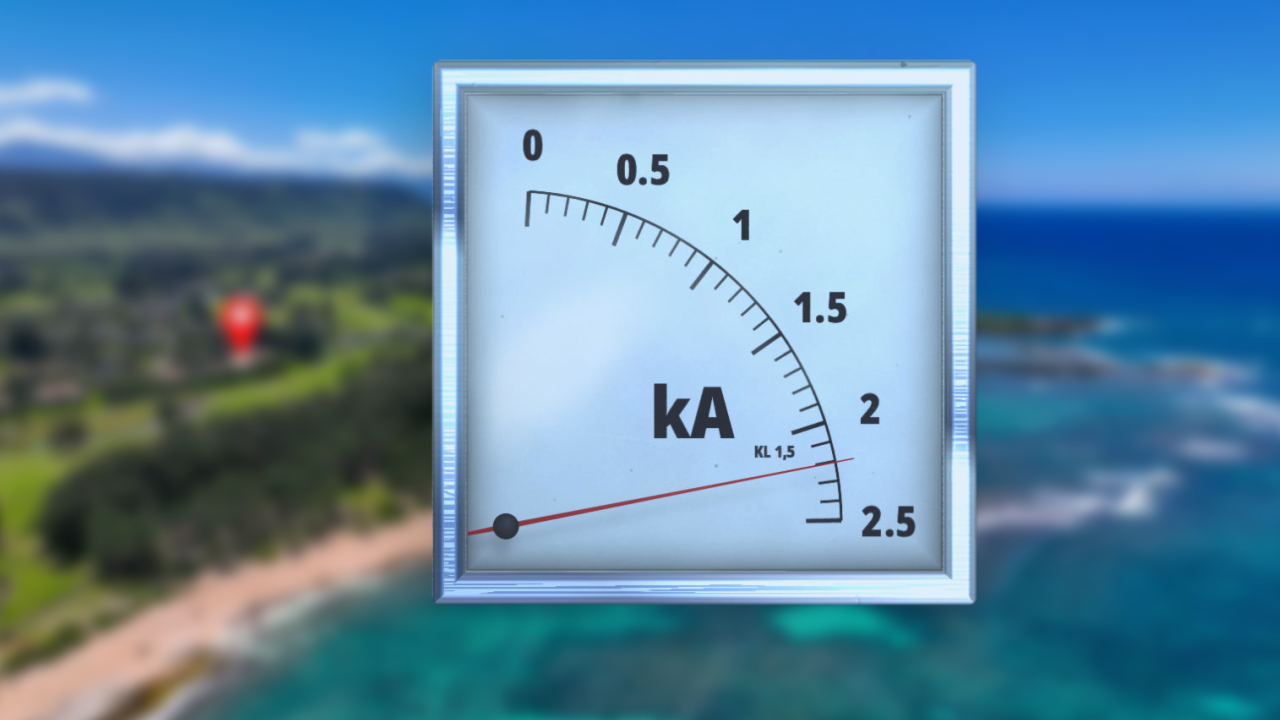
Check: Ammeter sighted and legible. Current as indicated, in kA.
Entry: 2.2 kA
